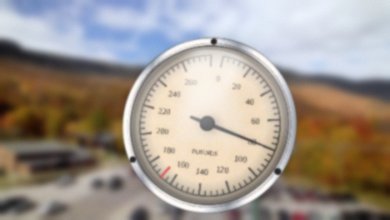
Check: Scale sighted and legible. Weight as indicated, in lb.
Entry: 80 lb
